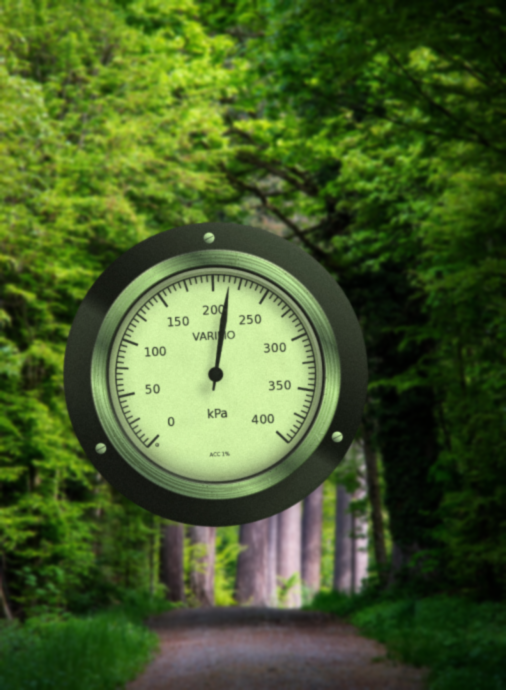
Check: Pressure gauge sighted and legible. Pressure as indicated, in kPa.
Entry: 215 kPa
